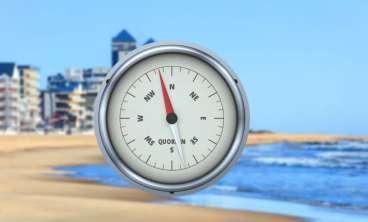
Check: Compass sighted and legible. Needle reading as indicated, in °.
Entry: 345 °
